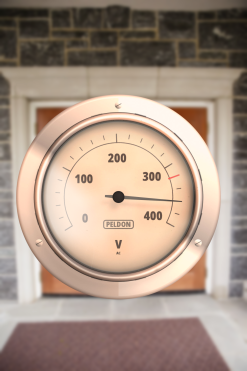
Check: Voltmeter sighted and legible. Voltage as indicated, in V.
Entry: 360 V
